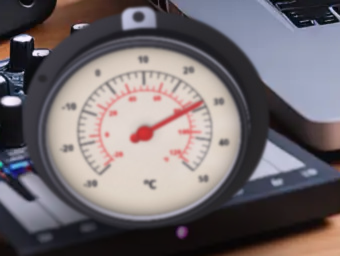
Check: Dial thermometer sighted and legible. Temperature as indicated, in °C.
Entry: 28 °C
